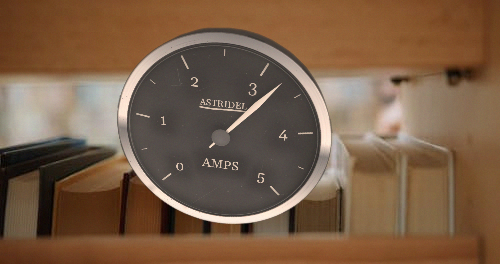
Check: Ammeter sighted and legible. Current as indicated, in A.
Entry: 3.25 A
